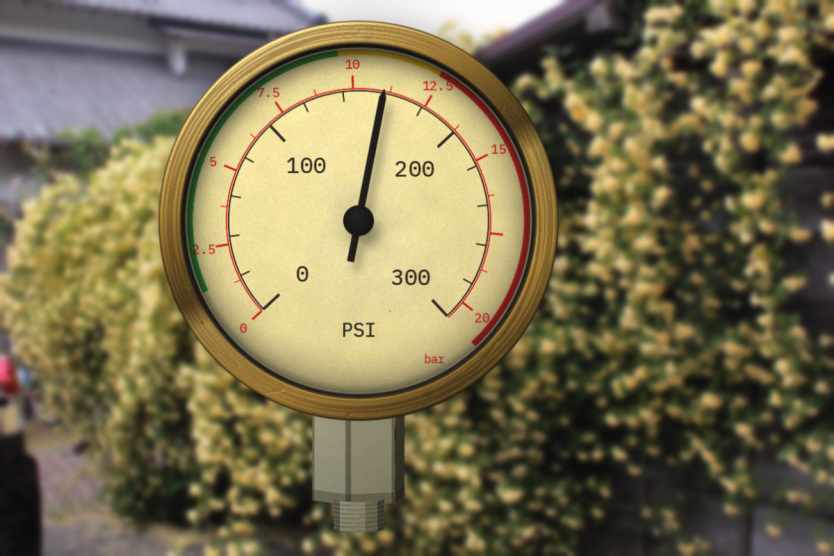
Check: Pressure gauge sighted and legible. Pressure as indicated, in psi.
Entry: 160 psi
